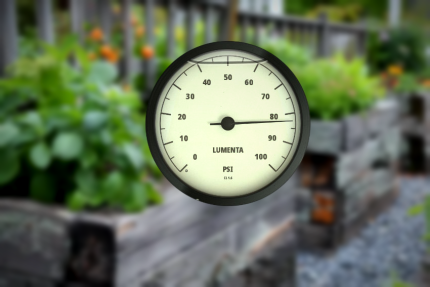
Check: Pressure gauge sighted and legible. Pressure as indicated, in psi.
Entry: 82.5 psi
